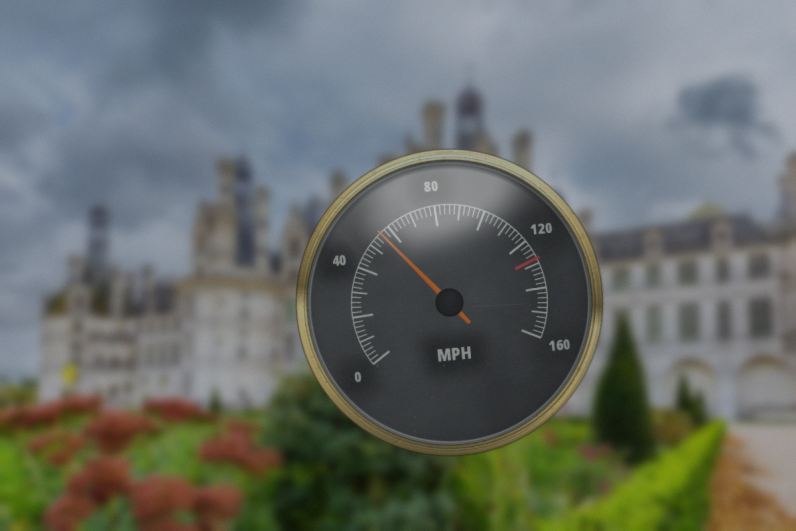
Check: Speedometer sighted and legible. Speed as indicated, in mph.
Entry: 56 mph
